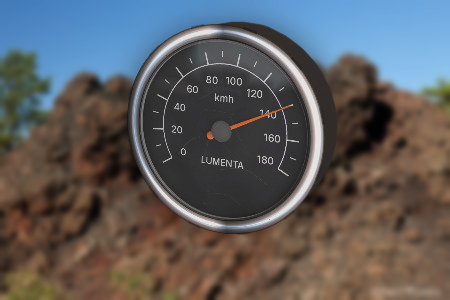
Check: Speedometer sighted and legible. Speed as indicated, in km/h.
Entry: 140 km/h
